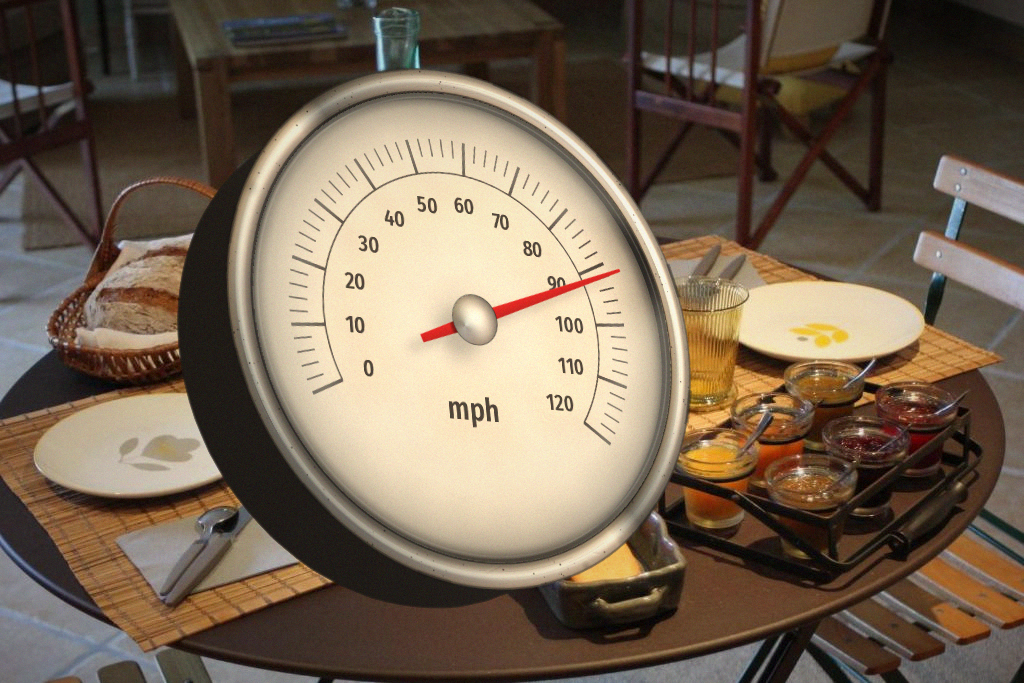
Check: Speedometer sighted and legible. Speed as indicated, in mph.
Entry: 92 mph
